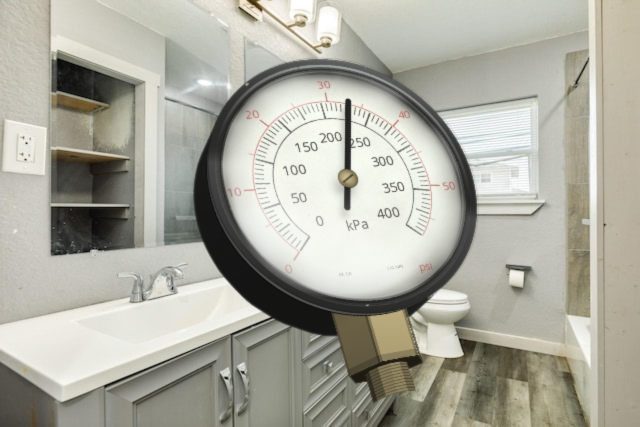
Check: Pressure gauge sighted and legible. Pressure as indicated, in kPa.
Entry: 225 kPa
